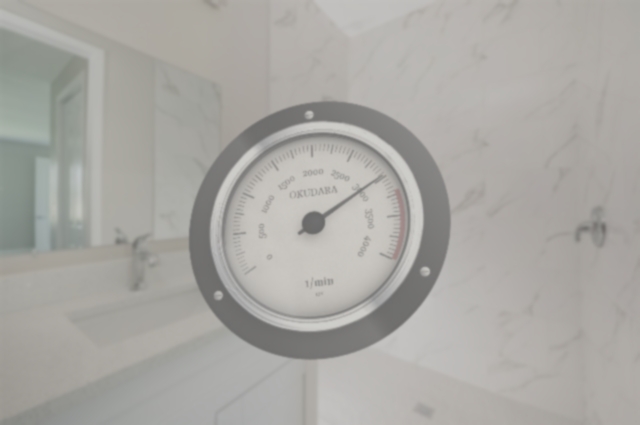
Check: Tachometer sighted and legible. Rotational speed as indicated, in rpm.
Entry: 3000 rpm
